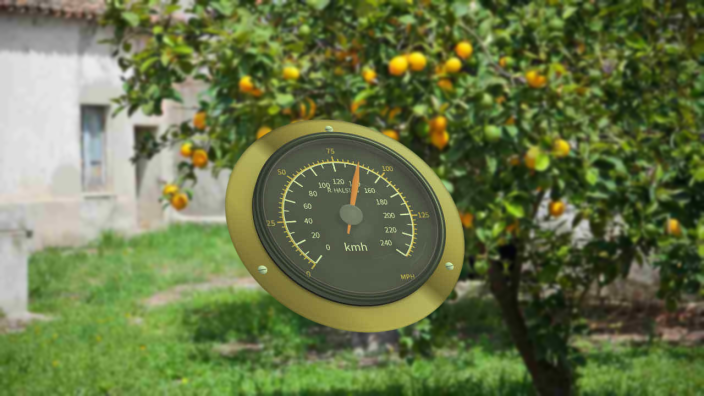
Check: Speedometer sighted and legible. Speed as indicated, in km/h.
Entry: 140 km/h
